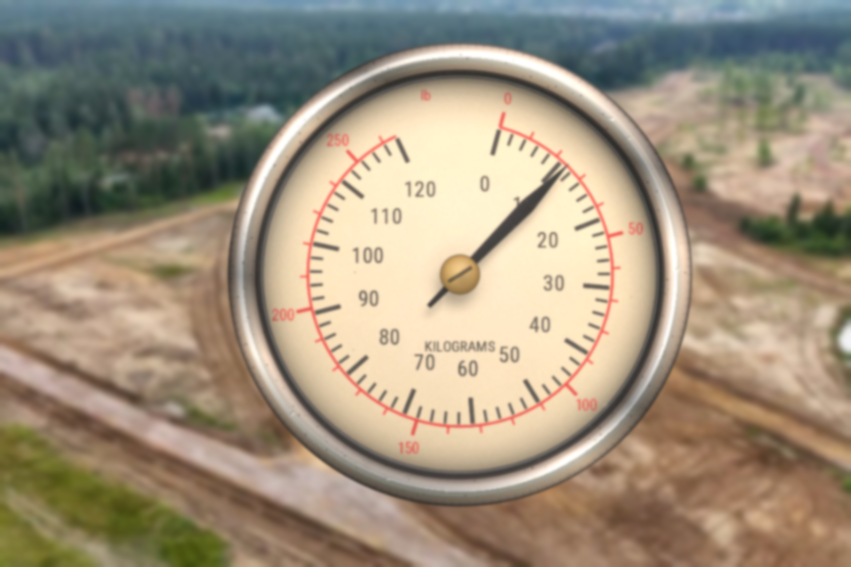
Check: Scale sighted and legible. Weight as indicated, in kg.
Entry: 11 kg
